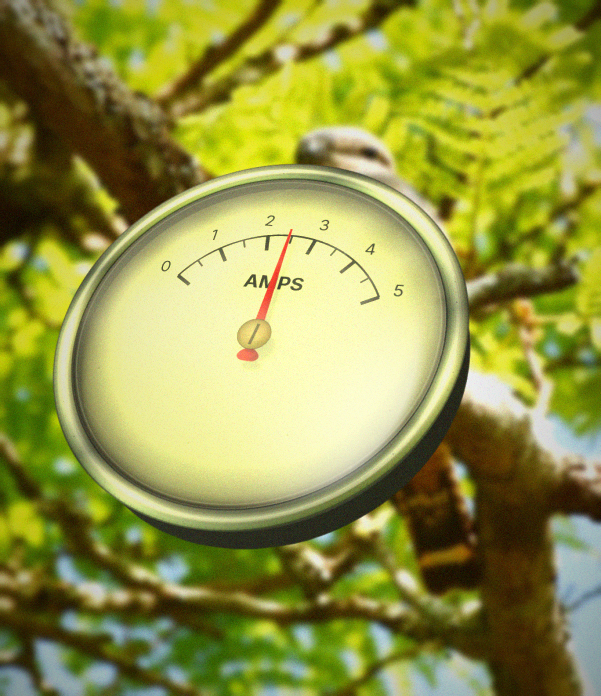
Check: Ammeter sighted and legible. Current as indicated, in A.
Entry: 2.5 A
